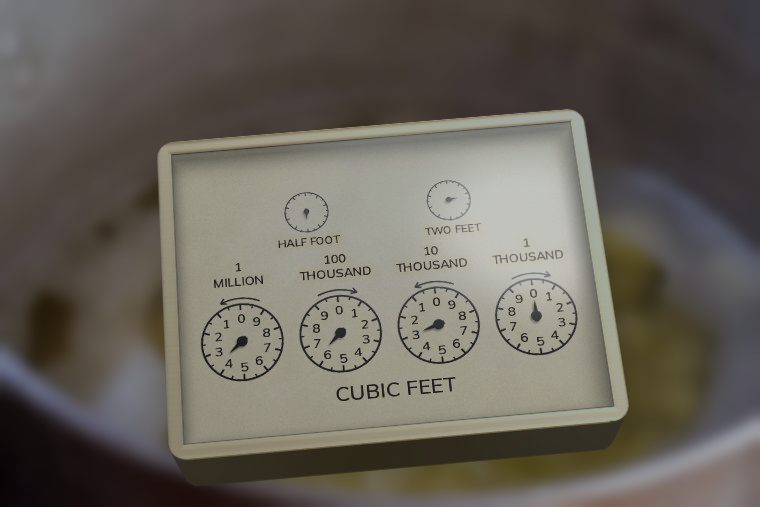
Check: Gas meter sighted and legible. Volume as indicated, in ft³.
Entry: 363000 ft³
